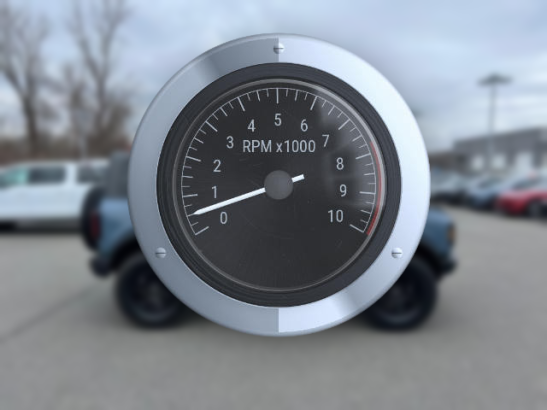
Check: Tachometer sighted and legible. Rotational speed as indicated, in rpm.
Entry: 500 rpm
